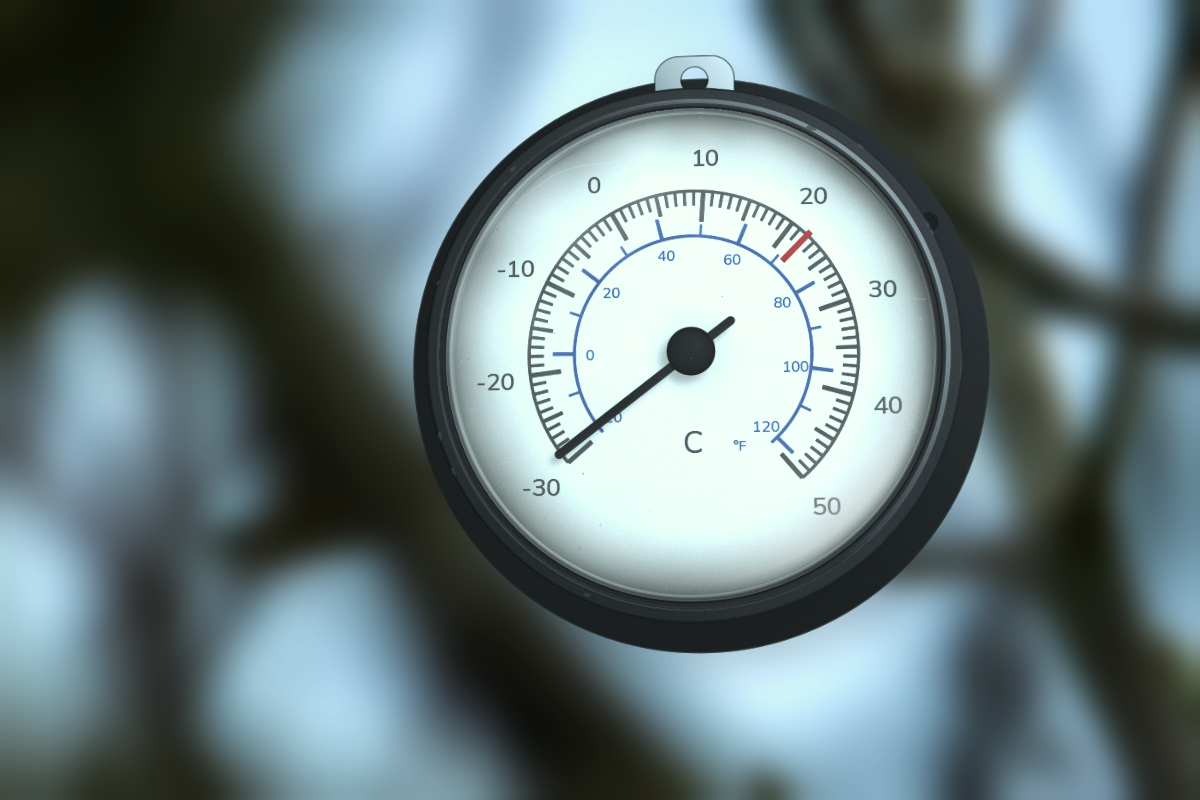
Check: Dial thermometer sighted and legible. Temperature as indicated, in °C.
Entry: -29 °C
